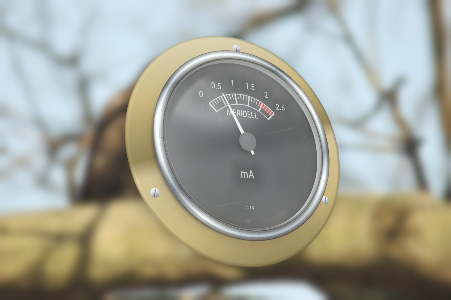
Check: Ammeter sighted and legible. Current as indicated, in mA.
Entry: 0.5 mA
